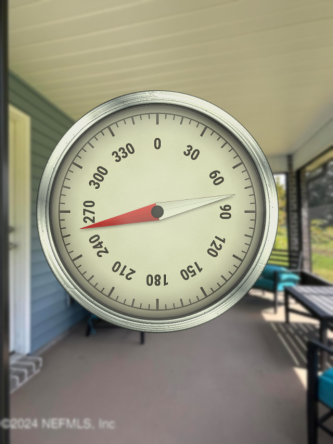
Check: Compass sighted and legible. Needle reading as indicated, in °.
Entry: 257.5 °
